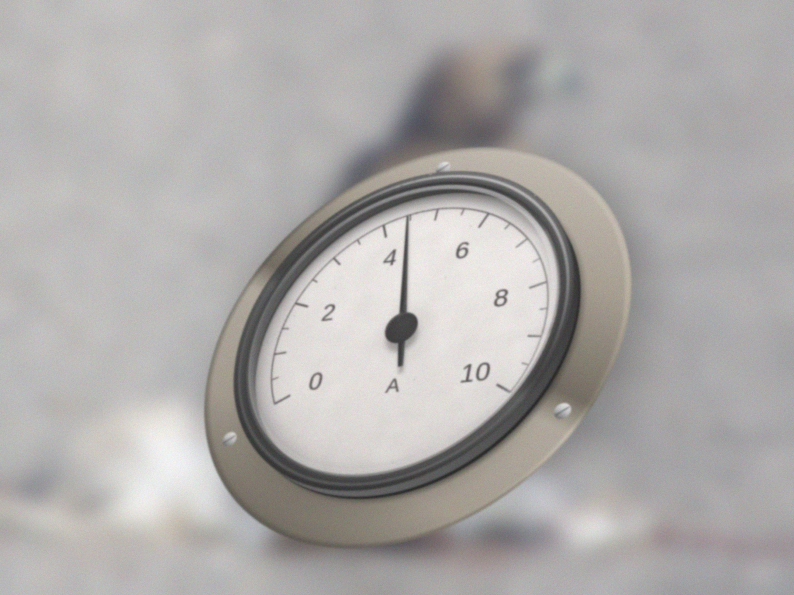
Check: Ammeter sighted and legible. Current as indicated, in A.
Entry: 4.5 A
